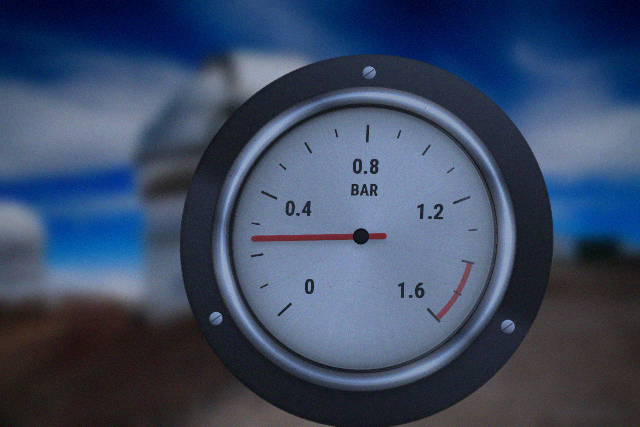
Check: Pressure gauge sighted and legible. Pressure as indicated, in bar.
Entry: 0.25 bar
